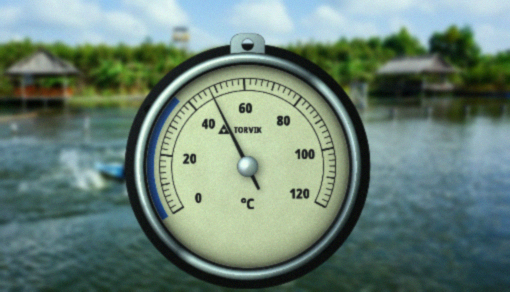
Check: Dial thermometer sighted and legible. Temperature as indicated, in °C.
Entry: 48 °C
